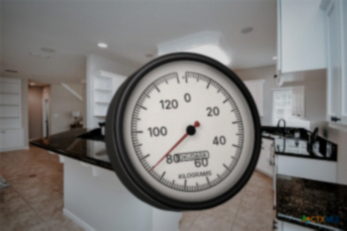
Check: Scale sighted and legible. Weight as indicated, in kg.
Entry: 85 kg
